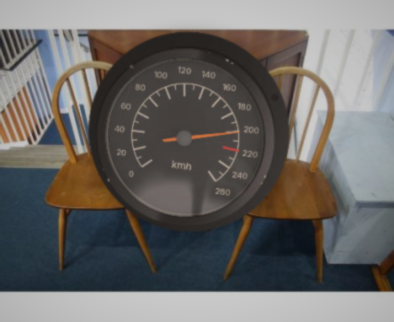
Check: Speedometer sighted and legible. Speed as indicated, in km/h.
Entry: 200 km/h
